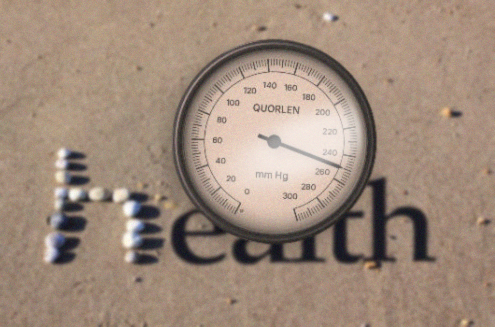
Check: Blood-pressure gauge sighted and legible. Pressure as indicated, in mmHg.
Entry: 250 mmHg
